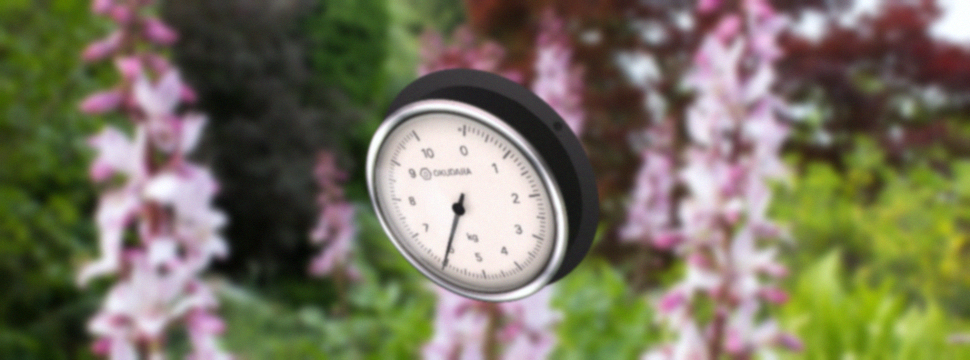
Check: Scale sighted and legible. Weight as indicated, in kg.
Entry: 6 kg
